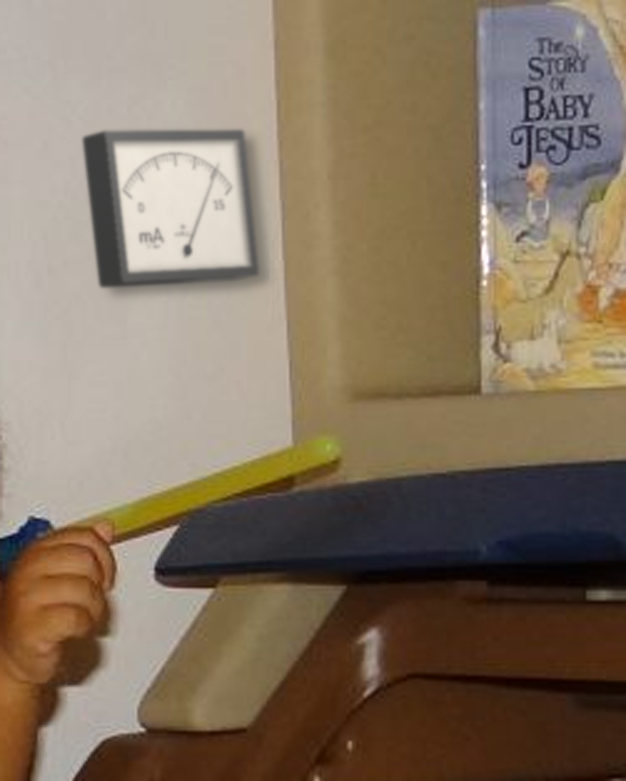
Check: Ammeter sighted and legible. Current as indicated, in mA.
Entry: 12.5 mA
